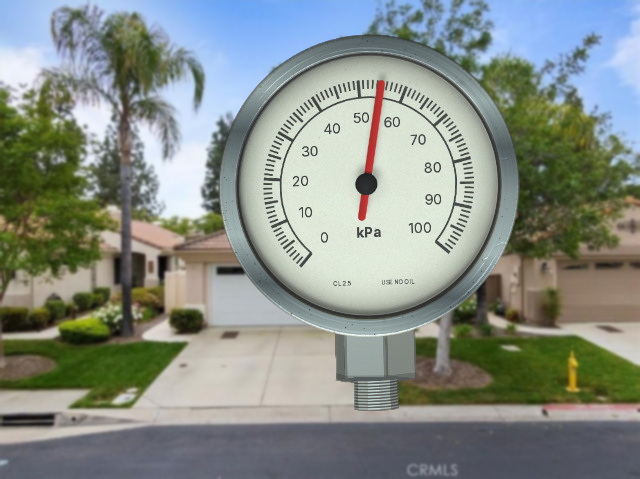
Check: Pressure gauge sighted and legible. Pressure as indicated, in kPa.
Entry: 55 kPa
